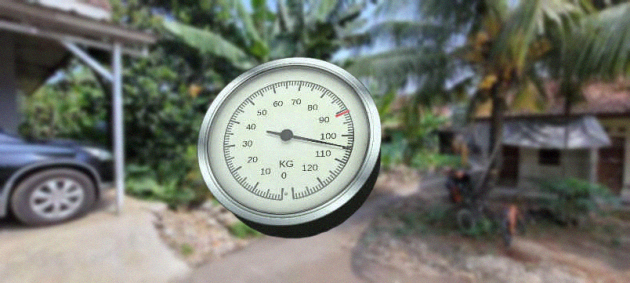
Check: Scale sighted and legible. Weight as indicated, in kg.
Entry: 105 kg
